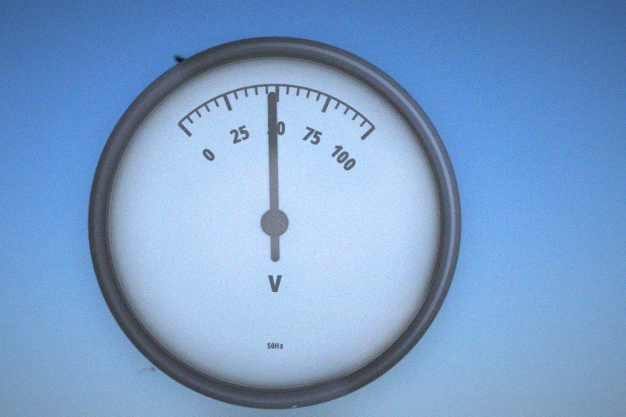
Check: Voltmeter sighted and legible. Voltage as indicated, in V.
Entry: 47.5 V
